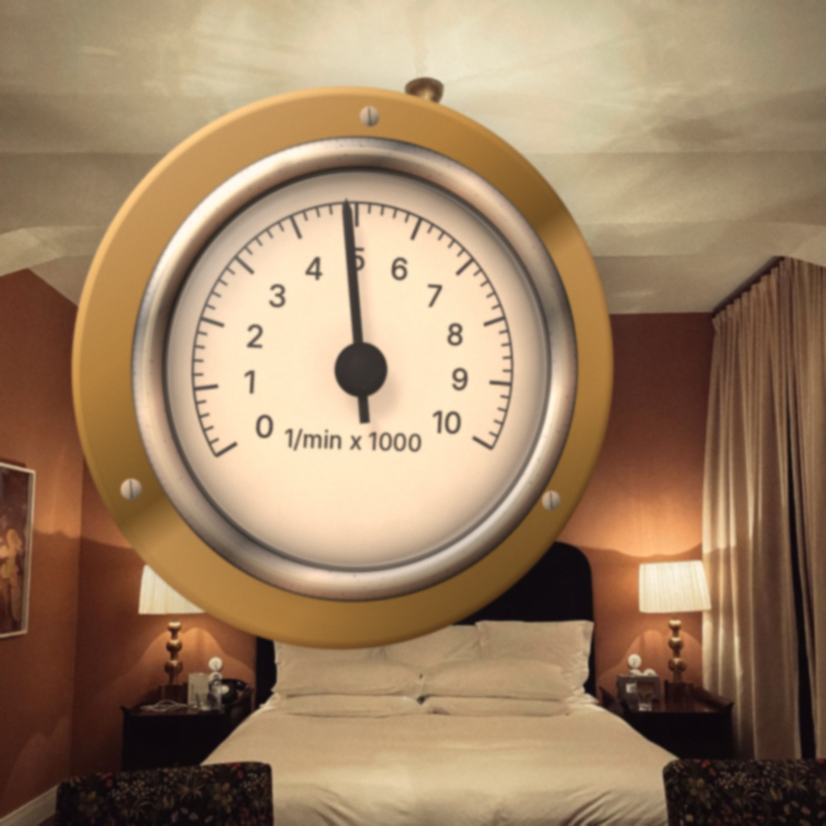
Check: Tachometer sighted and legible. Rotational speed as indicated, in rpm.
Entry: 4800 rpm
